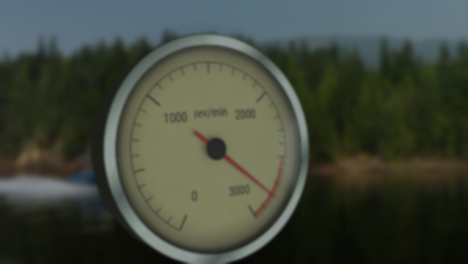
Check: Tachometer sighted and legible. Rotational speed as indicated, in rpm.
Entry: 2800 rpm
